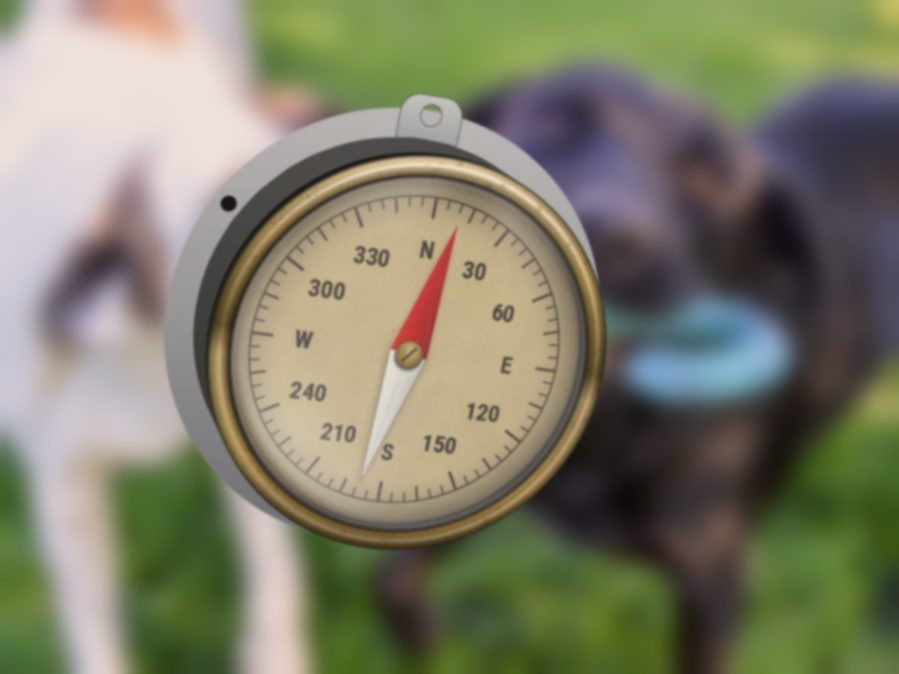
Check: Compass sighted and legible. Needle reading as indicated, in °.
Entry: 10 °
